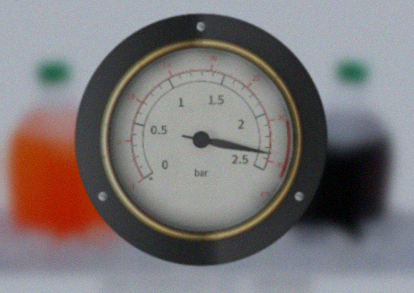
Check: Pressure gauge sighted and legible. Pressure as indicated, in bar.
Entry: 2.35 bar
